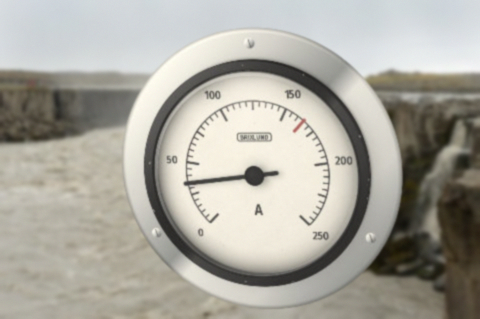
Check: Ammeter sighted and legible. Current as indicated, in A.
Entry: 35 A
